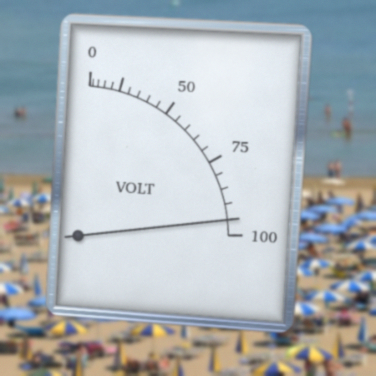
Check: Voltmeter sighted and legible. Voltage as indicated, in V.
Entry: 95 V
